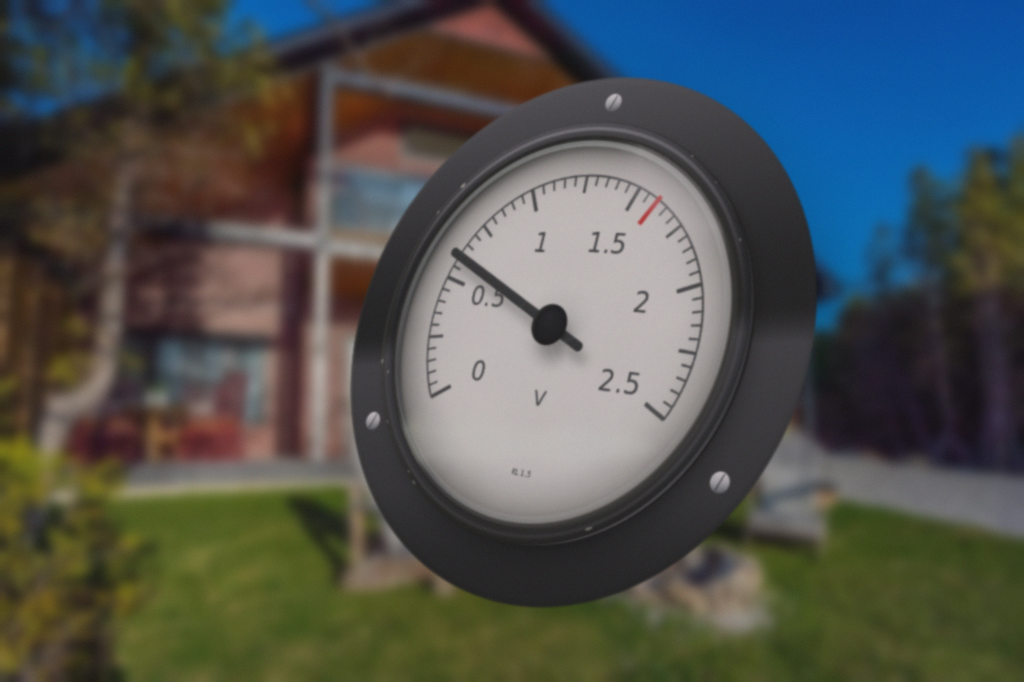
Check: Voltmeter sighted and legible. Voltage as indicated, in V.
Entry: 0.6 V
